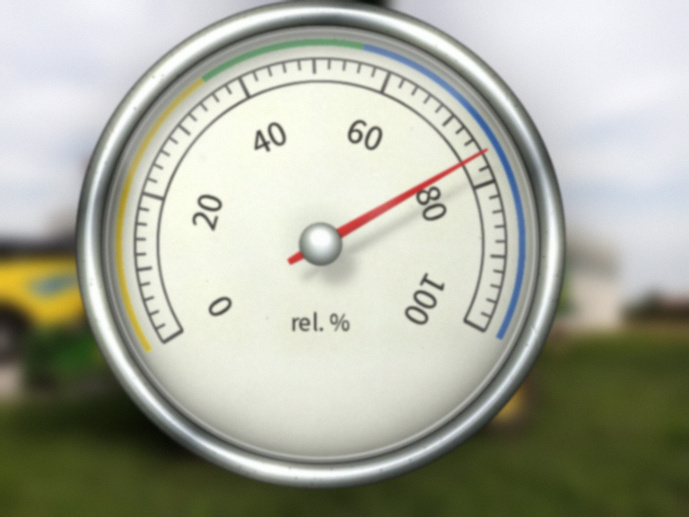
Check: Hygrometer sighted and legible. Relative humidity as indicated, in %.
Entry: 76 %
